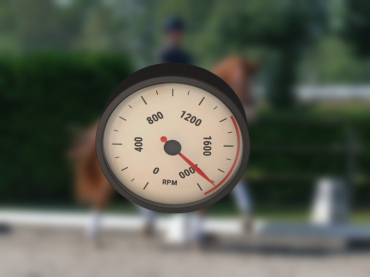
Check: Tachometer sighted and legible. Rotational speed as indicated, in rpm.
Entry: 1900 rpm
